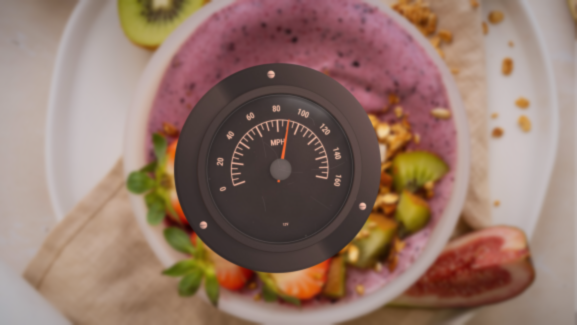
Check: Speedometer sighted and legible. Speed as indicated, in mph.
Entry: 90 mph
